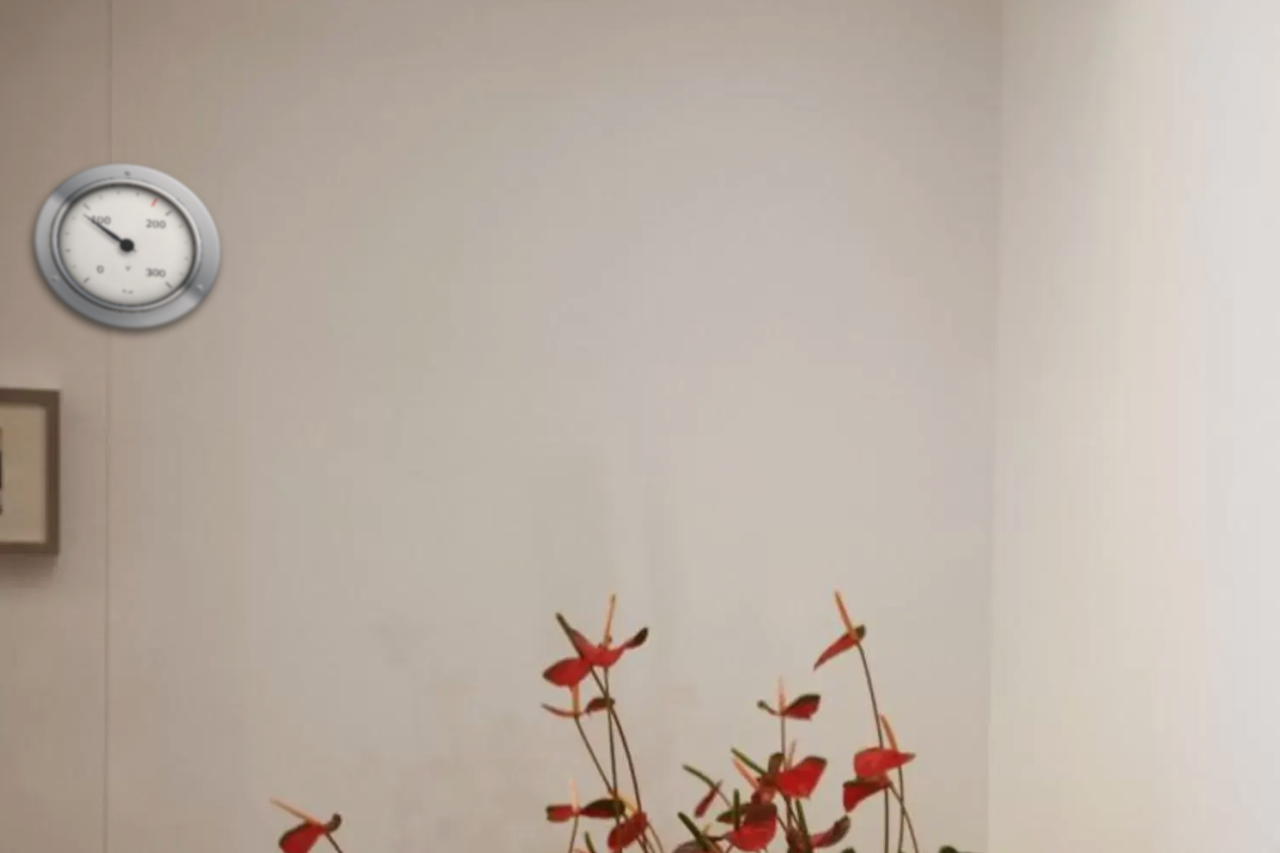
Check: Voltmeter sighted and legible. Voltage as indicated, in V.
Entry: 90 V
